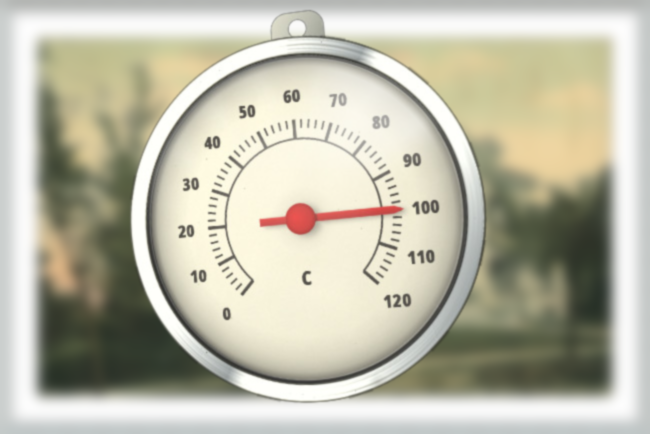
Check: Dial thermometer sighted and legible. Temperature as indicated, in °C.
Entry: 100 °C
